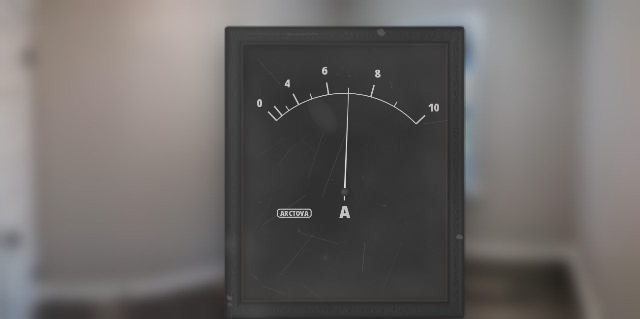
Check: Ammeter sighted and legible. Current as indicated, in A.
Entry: 7 A
